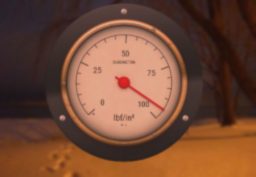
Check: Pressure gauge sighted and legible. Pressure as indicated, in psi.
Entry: 95 psi
